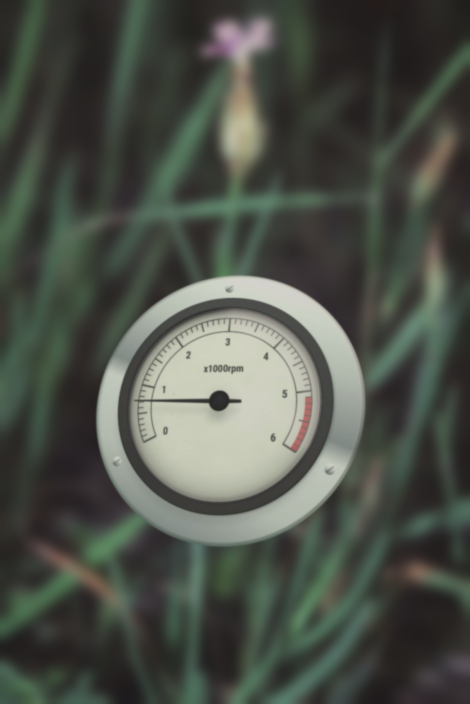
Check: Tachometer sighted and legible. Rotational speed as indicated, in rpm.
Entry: 700 rpm
